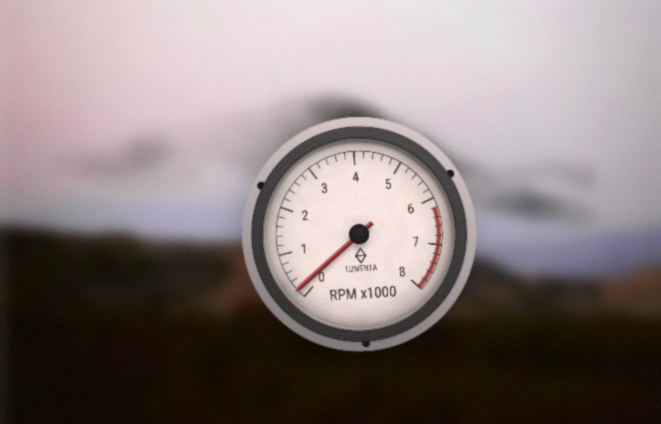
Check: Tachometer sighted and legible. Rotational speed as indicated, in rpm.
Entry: 200 rpm
